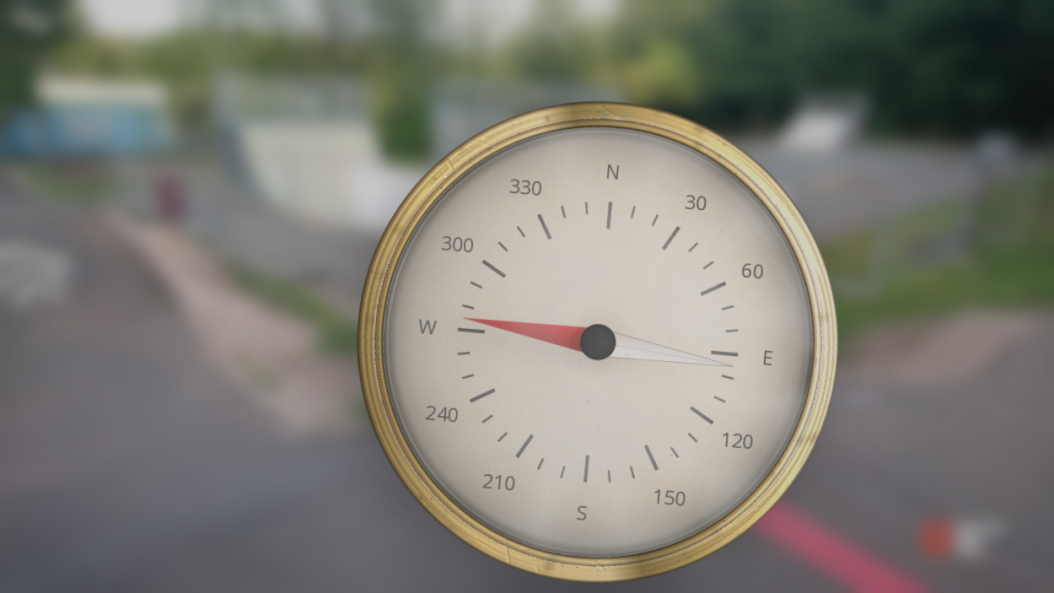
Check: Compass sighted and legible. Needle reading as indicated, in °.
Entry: 275 °
